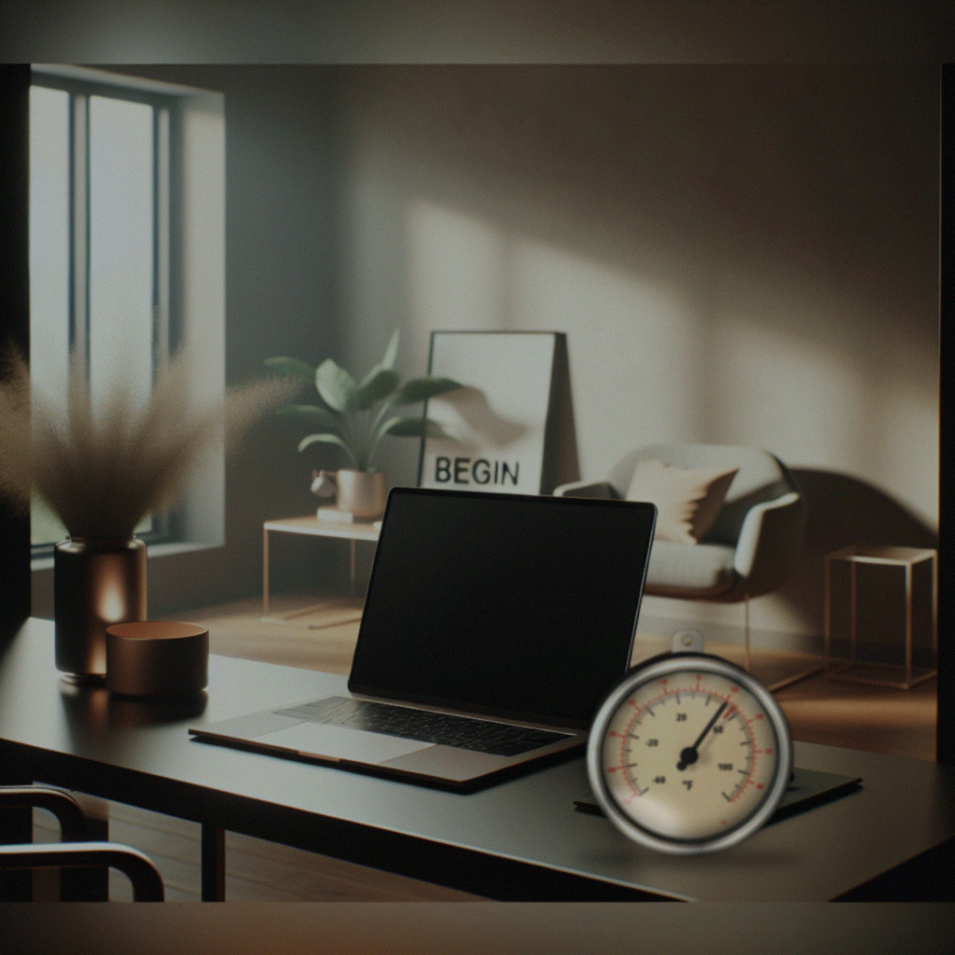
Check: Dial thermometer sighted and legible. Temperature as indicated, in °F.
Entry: 50 °F
